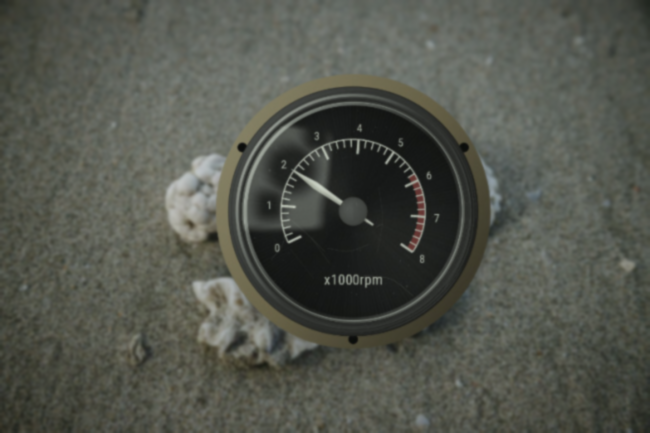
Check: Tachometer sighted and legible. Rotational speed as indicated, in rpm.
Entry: 2000 rpm
